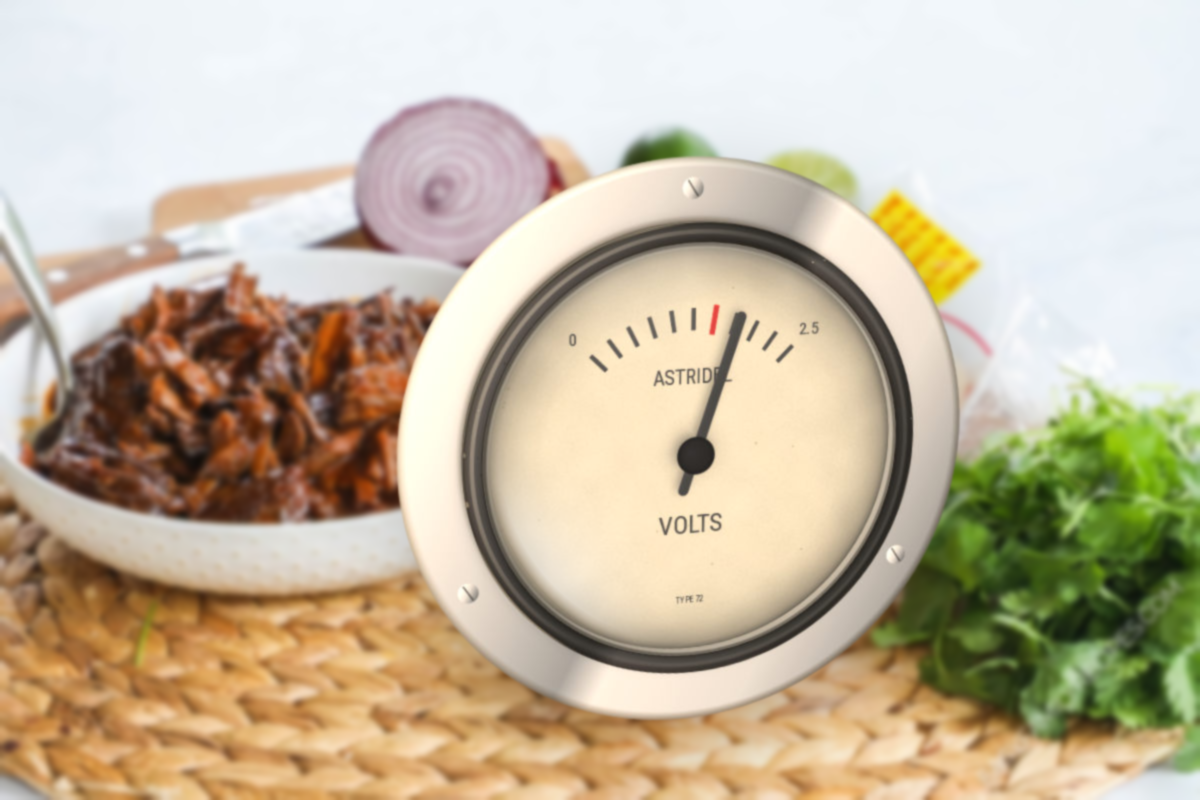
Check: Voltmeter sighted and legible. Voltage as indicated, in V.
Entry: 1.75 V
